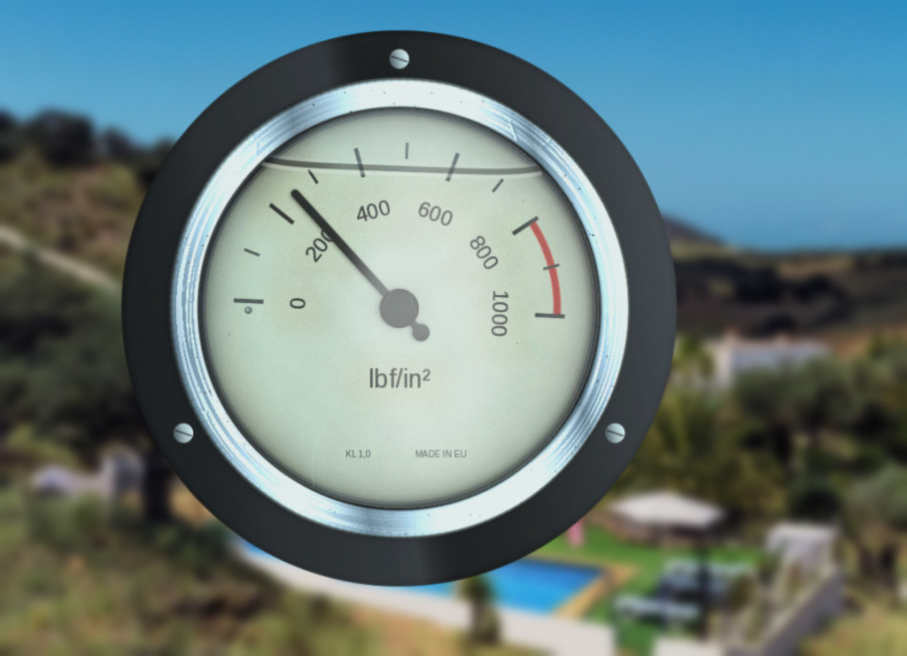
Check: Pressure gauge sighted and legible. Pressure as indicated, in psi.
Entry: 250 psi
